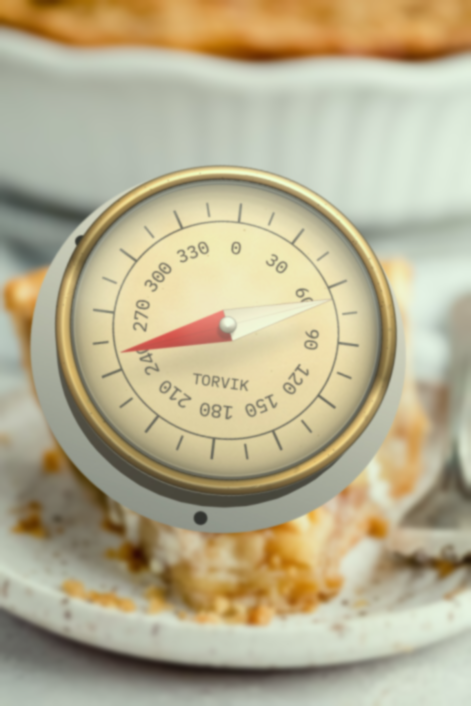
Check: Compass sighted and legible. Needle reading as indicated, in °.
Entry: 247.5 °
